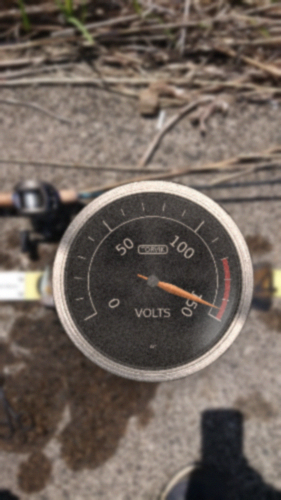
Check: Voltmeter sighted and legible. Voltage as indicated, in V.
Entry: 145 V
